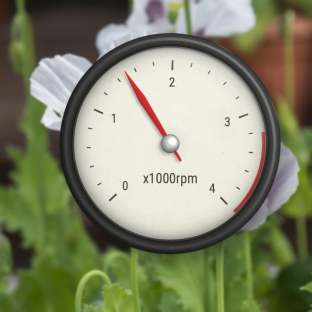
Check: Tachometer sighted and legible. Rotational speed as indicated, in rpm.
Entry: 1500 rpm
